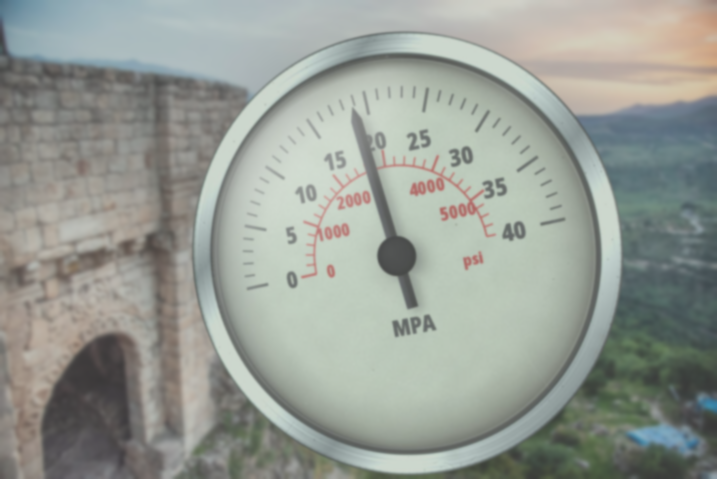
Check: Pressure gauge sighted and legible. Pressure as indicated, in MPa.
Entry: 19 MPa
